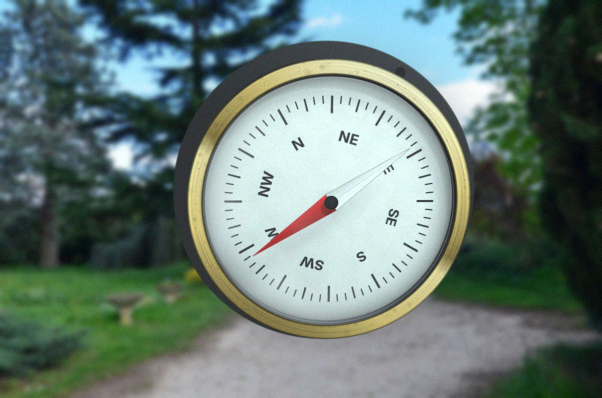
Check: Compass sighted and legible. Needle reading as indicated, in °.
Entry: 265 °
